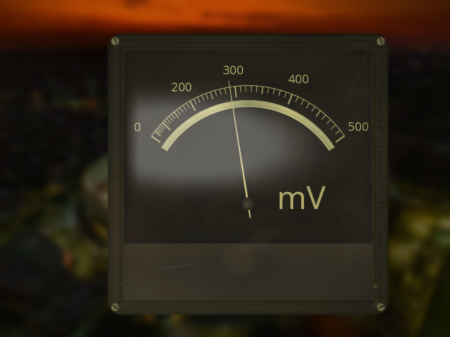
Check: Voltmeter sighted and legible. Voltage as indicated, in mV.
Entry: 290 mV
